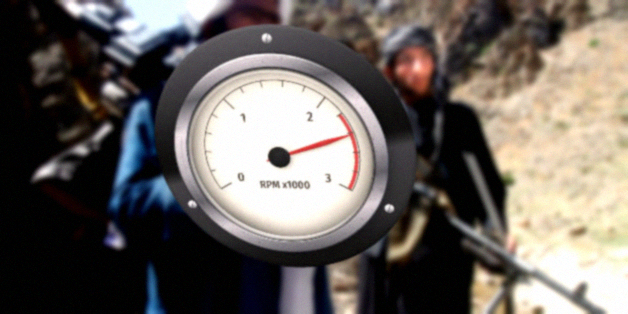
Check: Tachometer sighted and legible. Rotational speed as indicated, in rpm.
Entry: 2400 rpm
